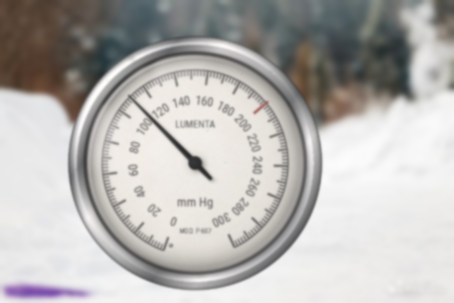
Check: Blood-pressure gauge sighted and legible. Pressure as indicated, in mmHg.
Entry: 110 mmHg
